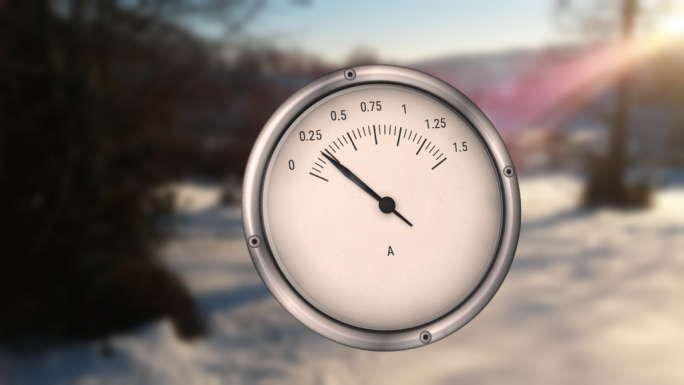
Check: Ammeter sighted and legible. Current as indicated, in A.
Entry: 0.2 A
